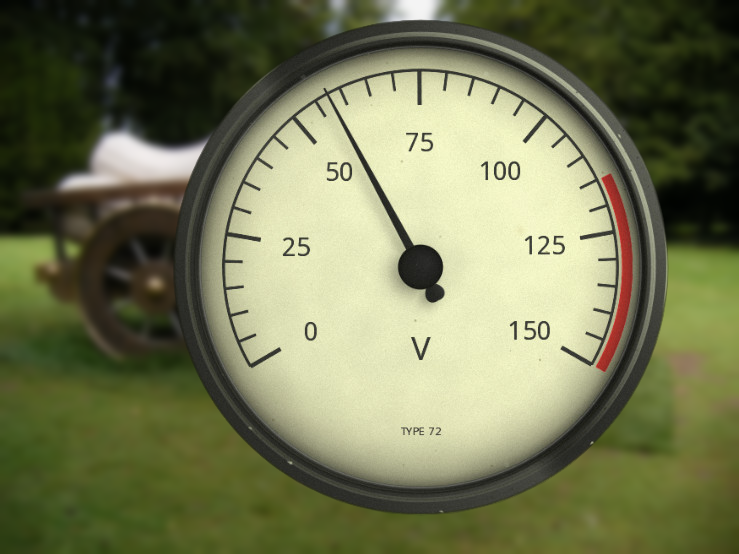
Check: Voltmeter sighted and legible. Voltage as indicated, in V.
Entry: 57.5 V
